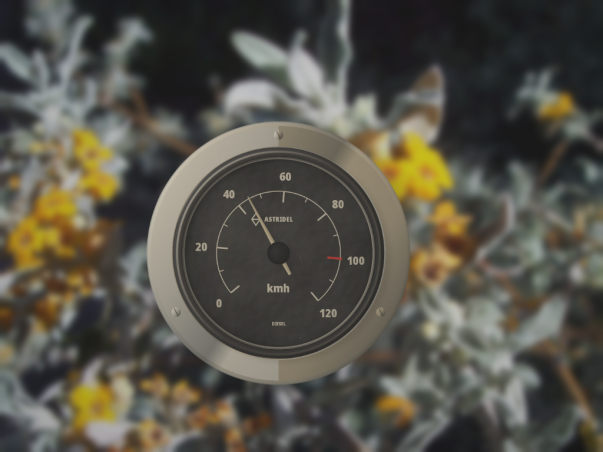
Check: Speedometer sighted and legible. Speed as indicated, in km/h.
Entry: 45 km/h
